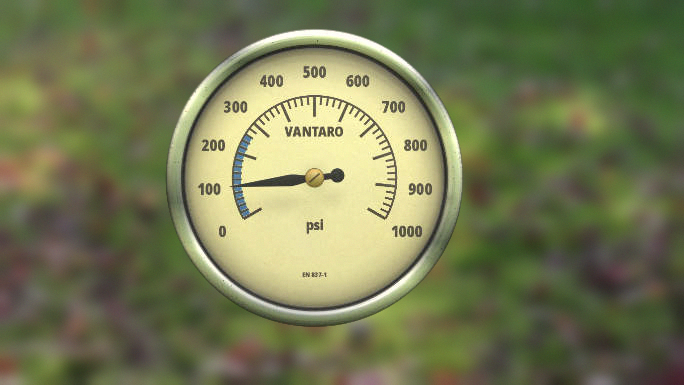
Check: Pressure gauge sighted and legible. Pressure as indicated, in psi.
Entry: 100 psi
